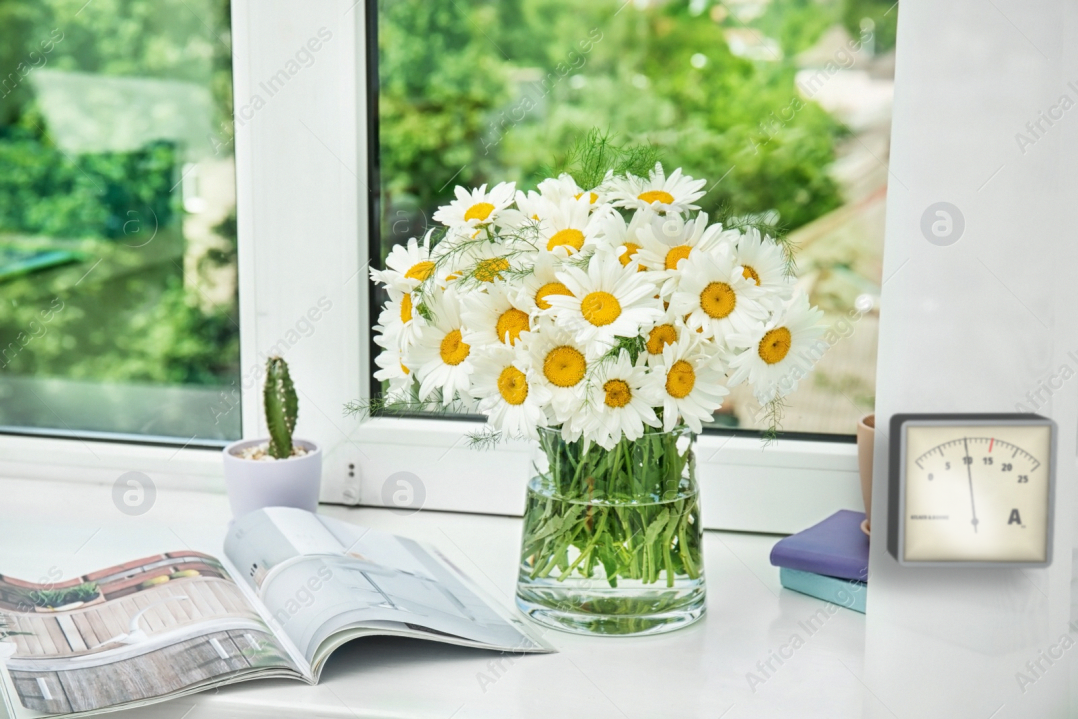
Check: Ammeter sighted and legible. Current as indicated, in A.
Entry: 10 A
